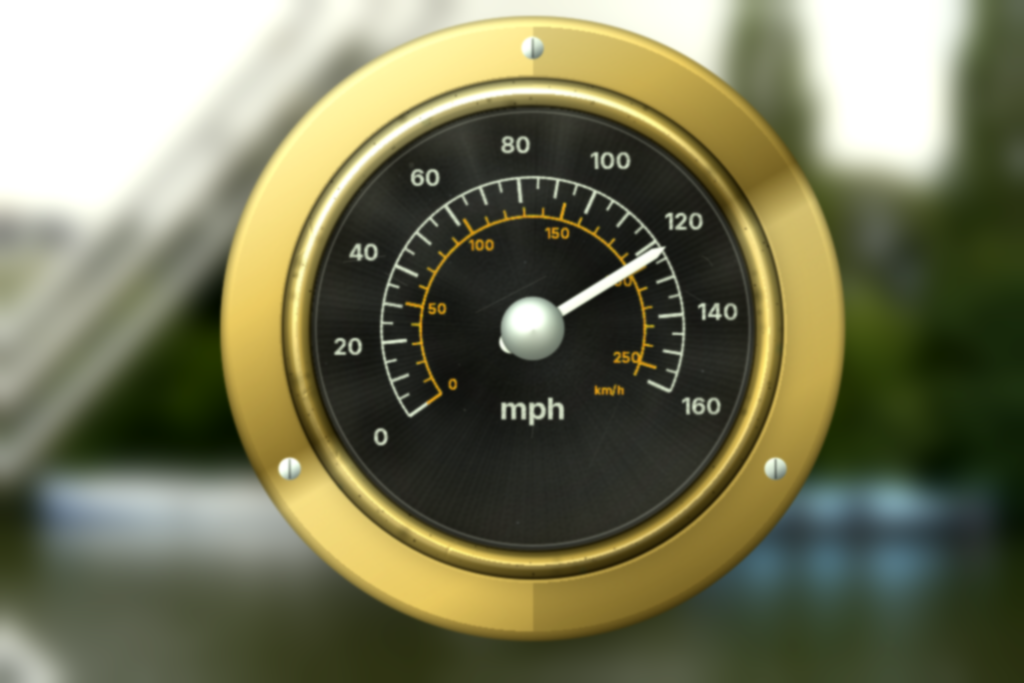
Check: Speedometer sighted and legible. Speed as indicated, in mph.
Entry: 122.5 mph
